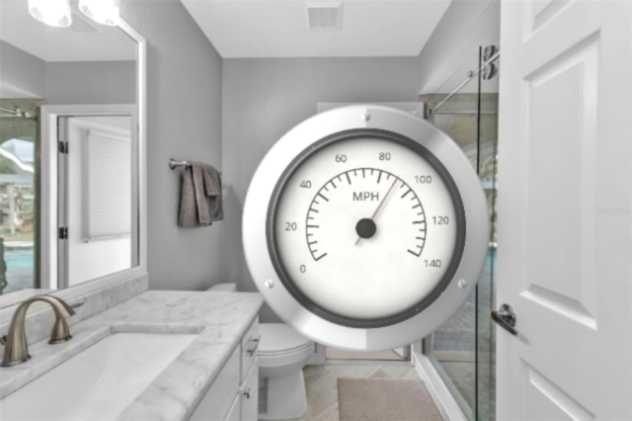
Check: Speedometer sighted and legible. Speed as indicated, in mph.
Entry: 90 mph
